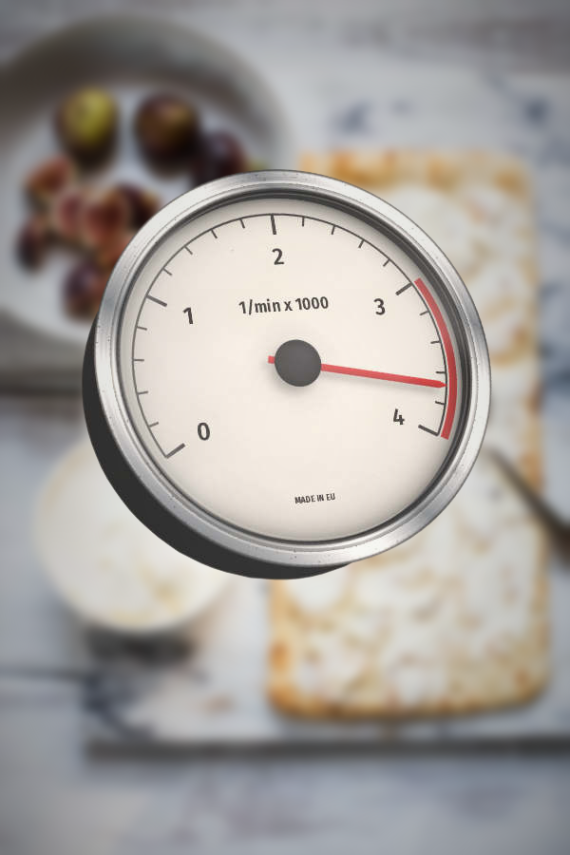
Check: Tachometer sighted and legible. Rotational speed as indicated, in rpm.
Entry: 3700 rpm
